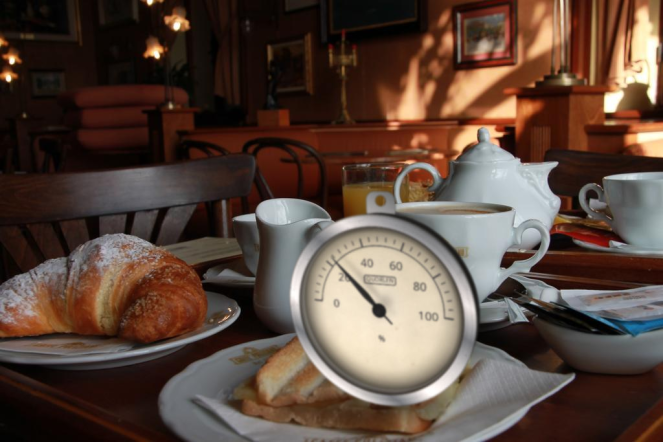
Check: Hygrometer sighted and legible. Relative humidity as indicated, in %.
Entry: 24 %
